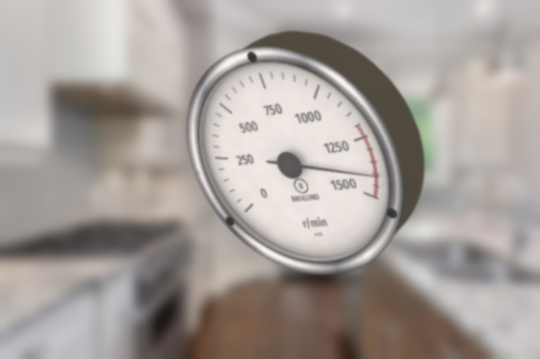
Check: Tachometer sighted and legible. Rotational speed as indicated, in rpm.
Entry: 1400 rpm
